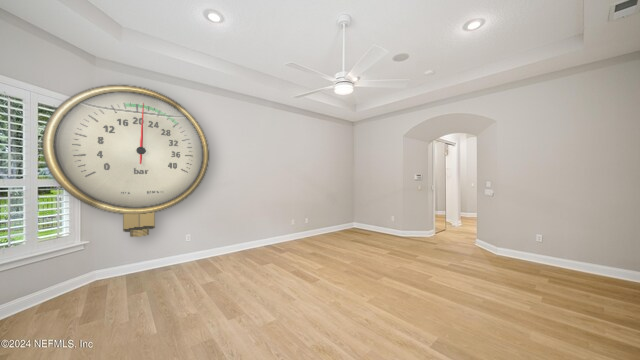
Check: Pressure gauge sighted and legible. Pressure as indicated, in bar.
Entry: 21 bar
